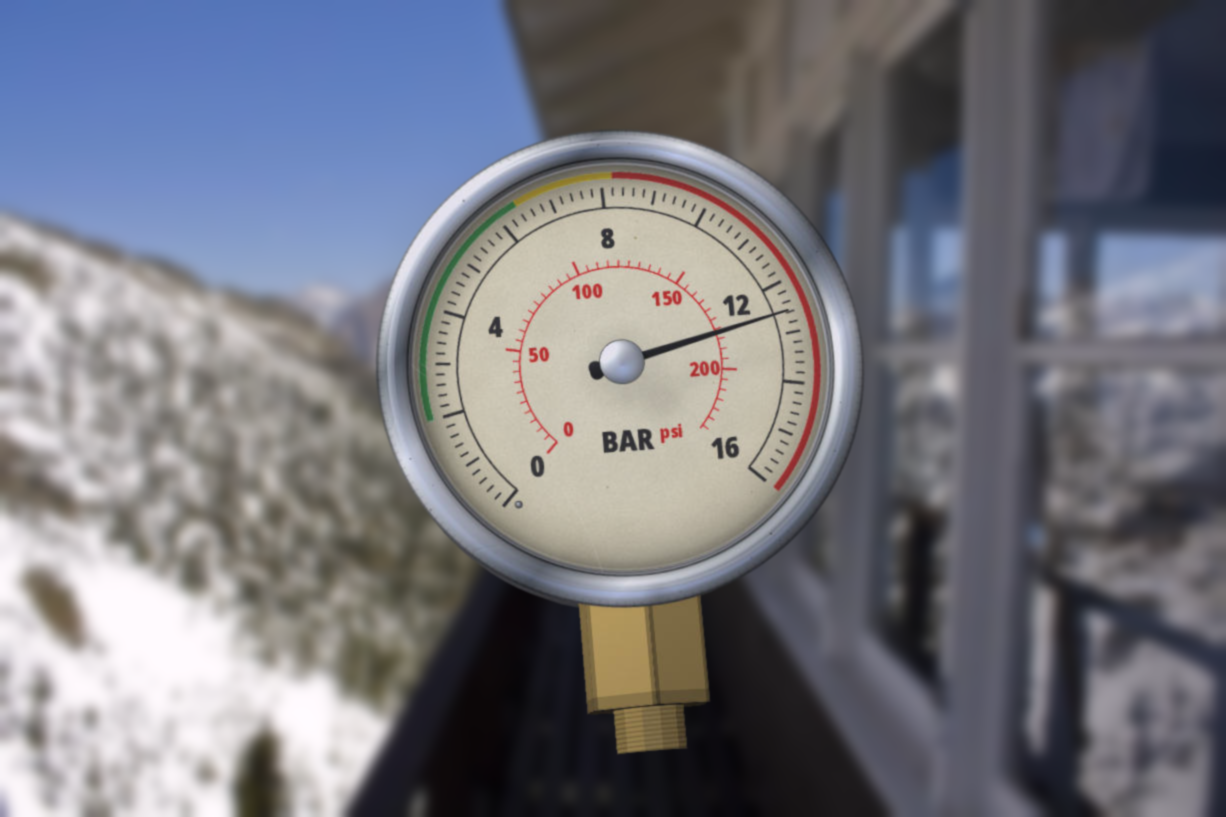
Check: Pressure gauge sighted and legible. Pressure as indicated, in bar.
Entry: 12.6 bar
